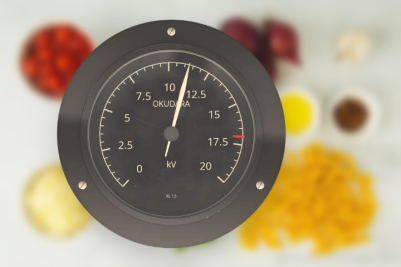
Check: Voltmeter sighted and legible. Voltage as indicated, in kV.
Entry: 11.25 kV
